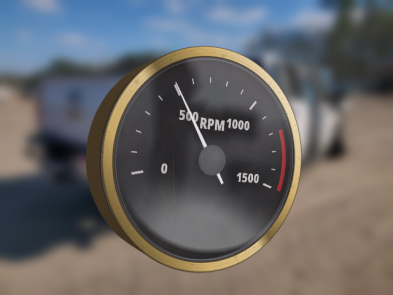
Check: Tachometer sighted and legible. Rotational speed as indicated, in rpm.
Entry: 500 rpm
